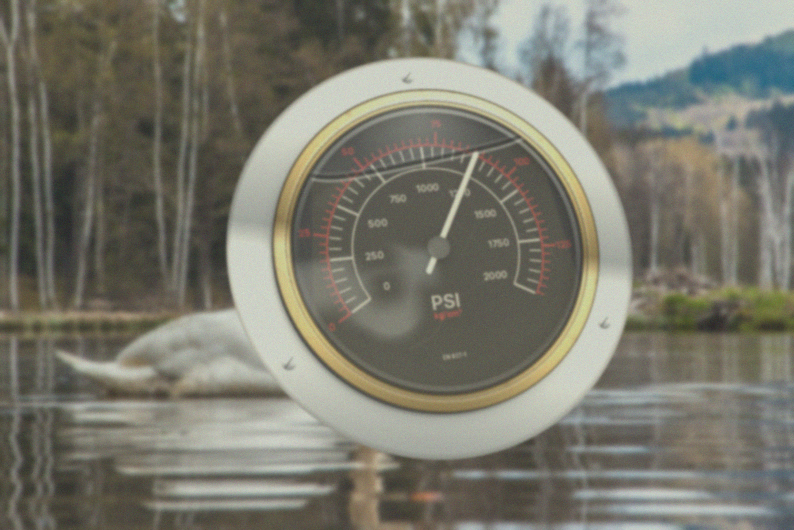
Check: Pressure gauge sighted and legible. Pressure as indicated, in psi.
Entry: 1250 psi
